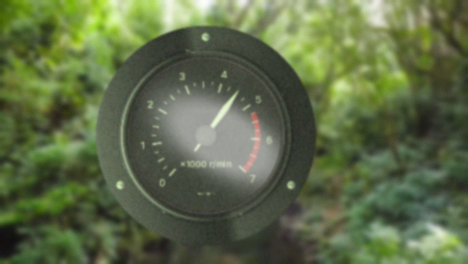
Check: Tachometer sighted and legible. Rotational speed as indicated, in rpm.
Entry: 4500 rpm
